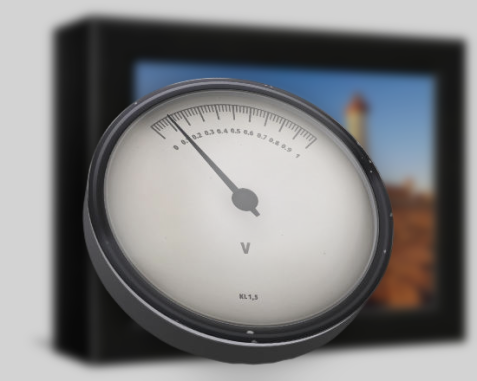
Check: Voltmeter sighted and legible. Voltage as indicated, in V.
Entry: 0.1 V
